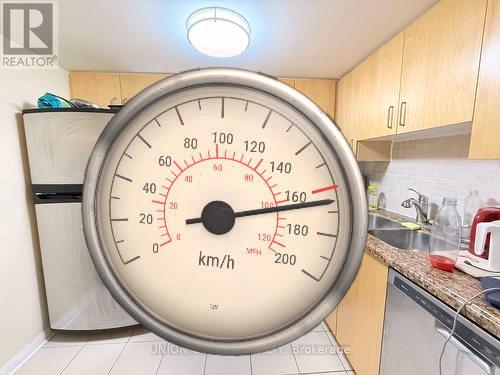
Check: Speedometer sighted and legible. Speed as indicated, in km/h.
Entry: 165 km/h
